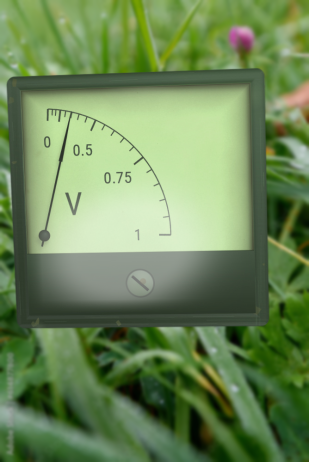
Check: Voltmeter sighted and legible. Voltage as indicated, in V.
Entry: 0.35 V
